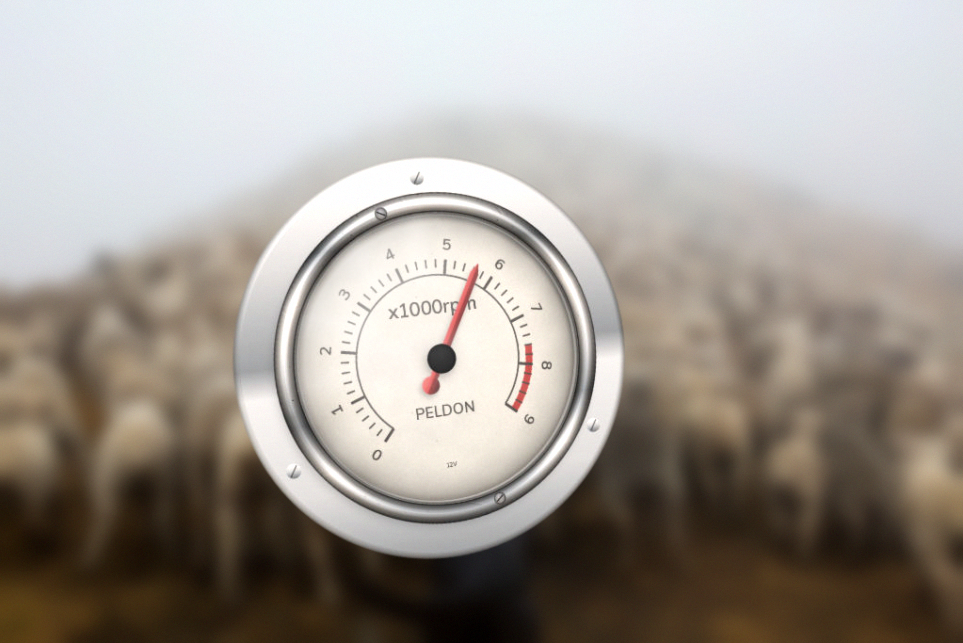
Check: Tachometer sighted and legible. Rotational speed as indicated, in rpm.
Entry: 5600 rpm
